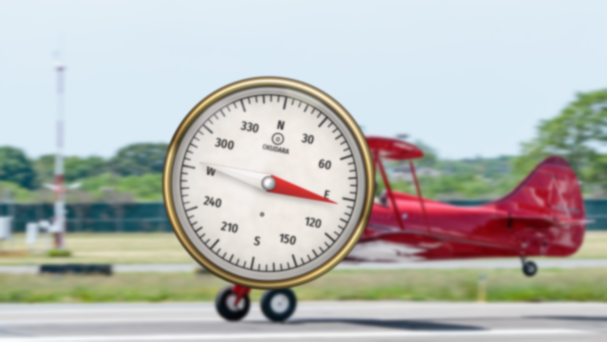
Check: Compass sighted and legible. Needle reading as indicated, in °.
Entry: 95 °
